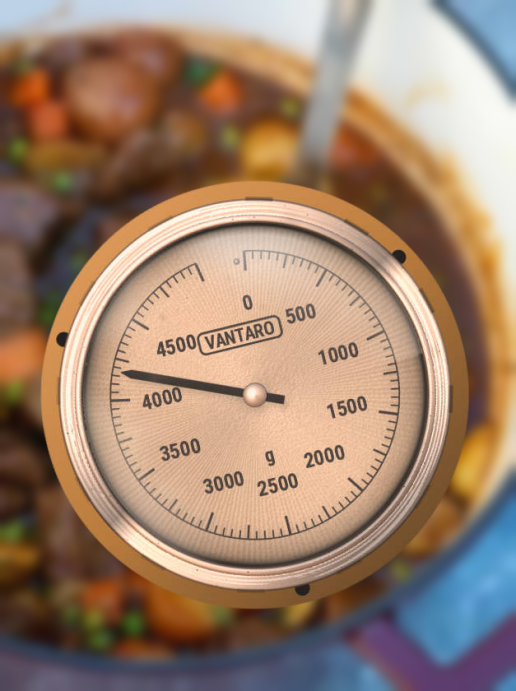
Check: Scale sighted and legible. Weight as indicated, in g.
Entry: 4175 g
